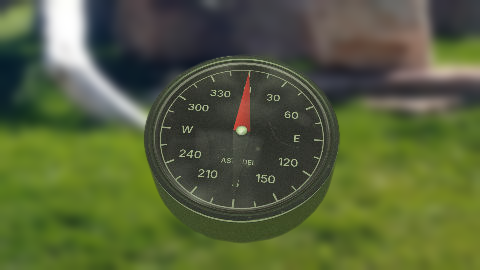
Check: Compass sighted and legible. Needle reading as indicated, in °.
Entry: 0 °
